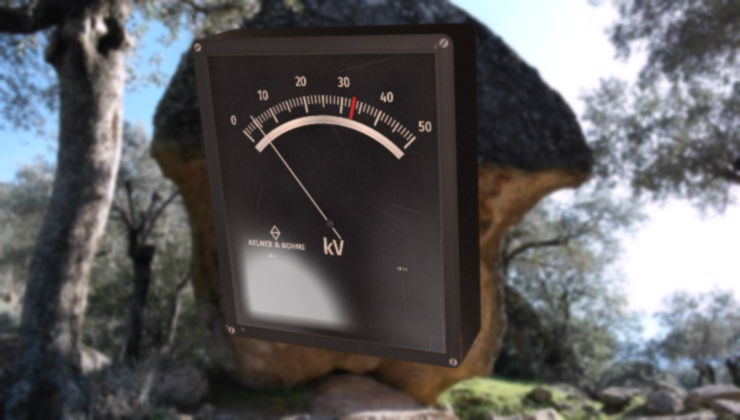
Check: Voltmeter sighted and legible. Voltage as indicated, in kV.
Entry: 5 kV
